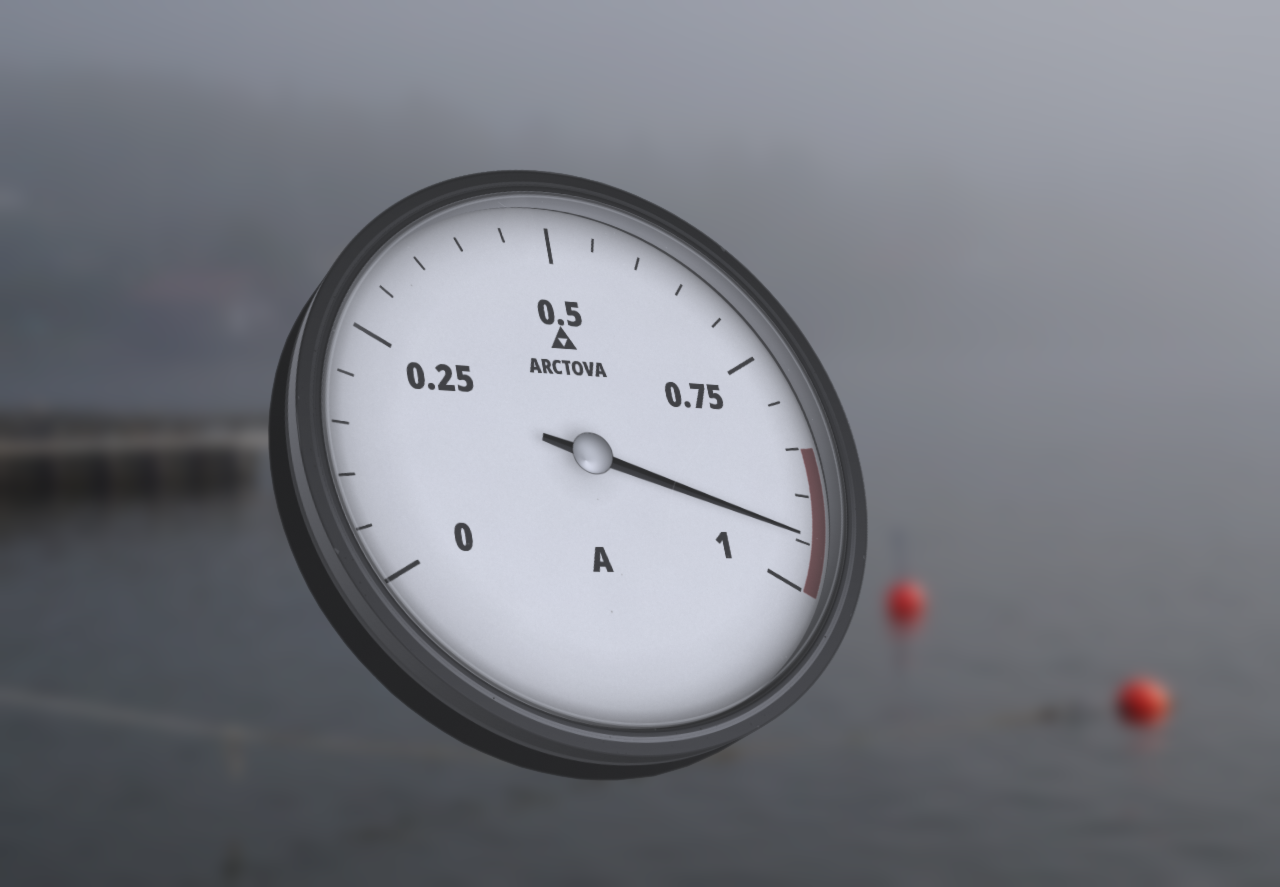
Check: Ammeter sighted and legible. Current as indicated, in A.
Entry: 0.95 A
